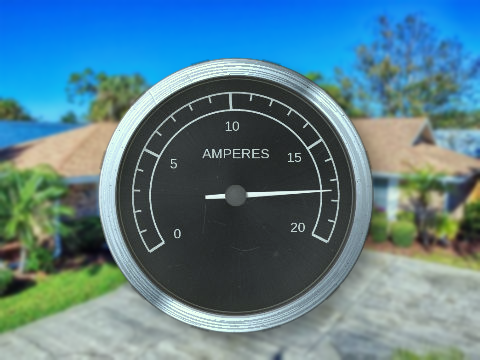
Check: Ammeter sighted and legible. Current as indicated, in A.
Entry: 17.5 A
